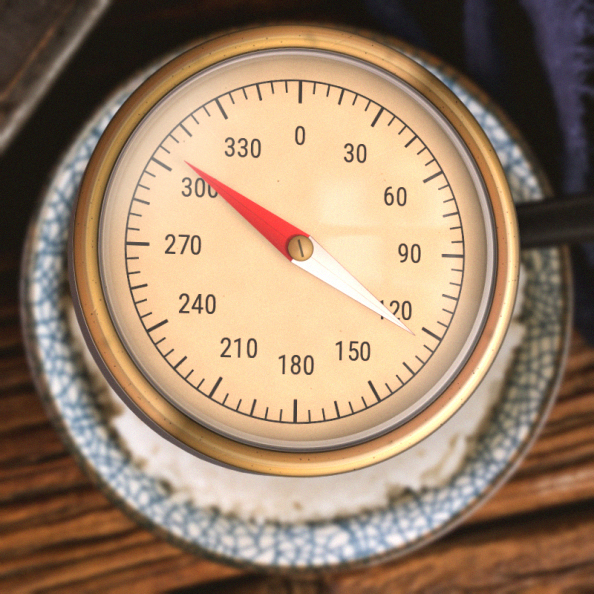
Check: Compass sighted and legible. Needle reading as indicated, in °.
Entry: 305 °
